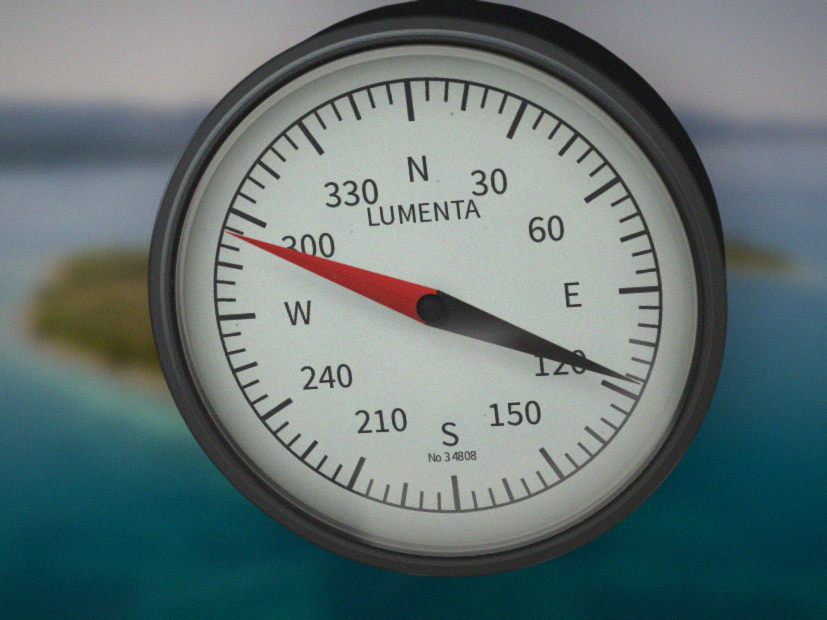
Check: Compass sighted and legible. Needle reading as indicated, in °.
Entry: 295 °
